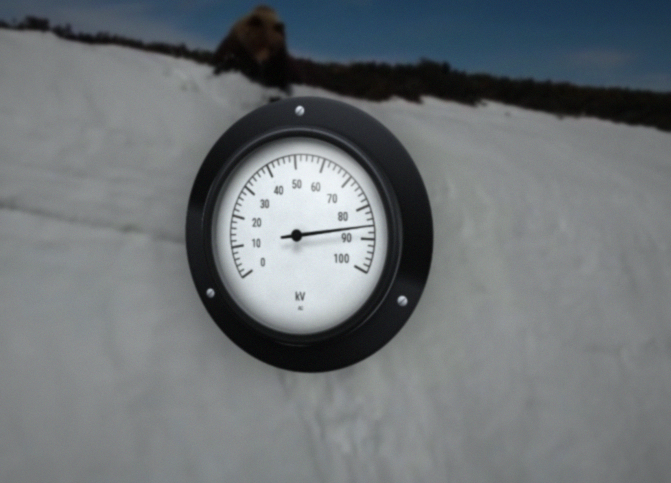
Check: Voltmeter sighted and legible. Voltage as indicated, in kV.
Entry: 86 kV
